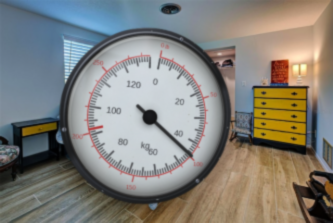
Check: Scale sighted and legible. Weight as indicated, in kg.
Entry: 45 kg
